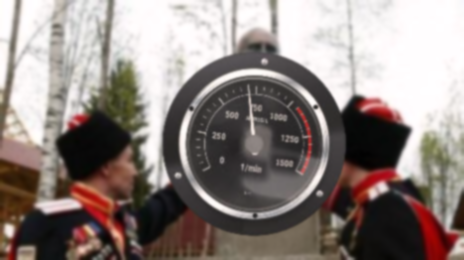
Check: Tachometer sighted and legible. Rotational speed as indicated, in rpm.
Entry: 700 rpm
